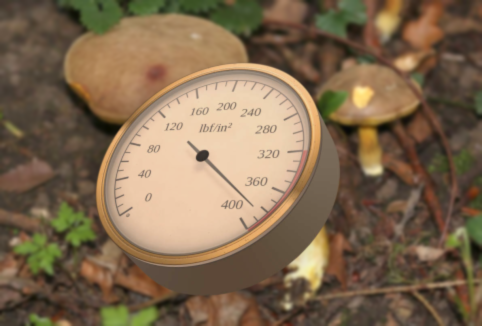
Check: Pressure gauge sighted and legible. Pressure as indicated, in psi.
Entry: 385 psi
